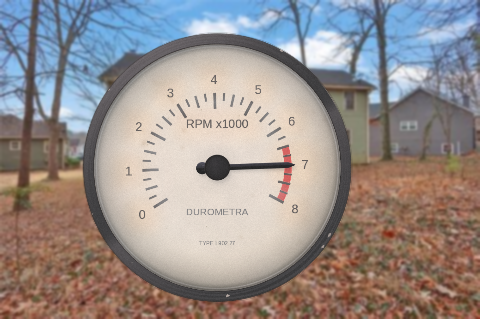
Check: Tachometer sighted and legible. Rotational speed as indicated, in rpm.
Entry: 7000 rpm
